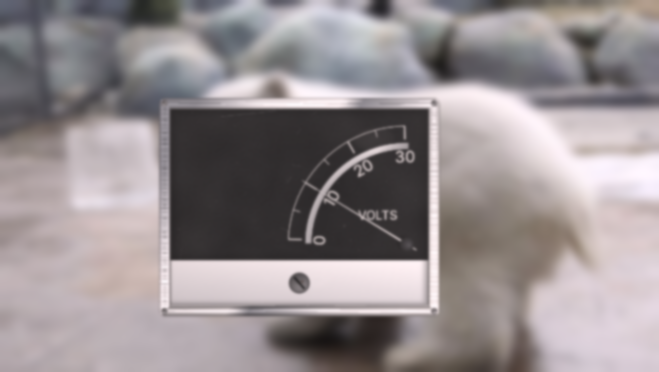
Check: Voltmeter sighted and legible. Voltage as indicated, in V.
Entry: 10 V
